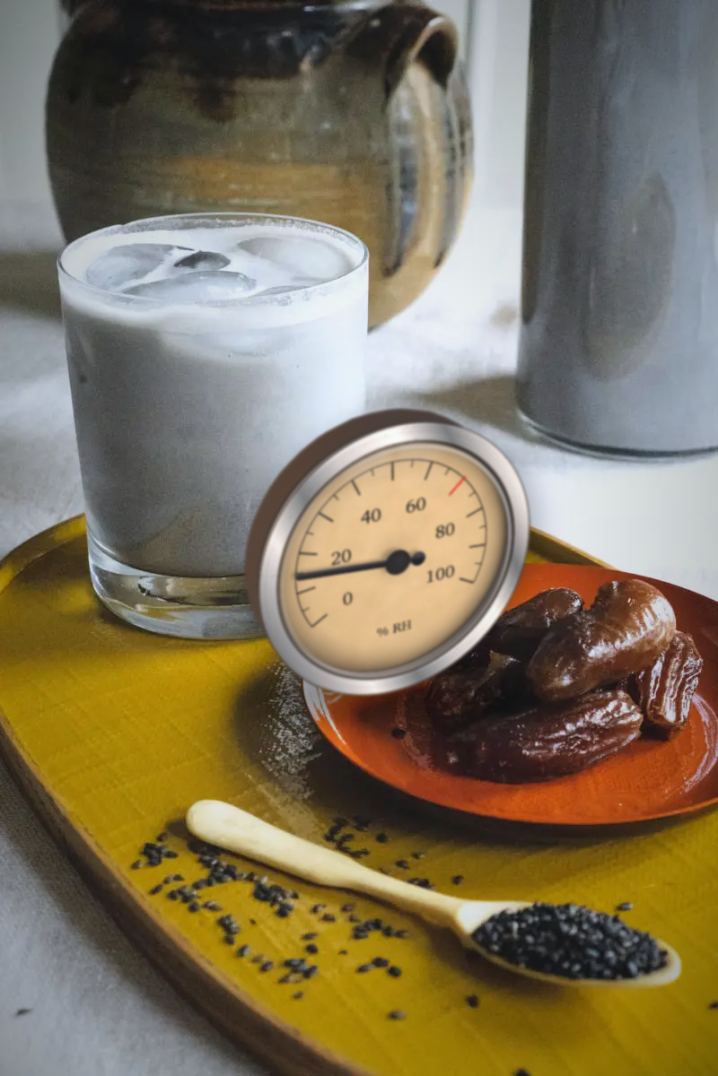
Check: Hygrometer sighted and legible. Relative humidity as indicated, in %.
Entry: 15 %
